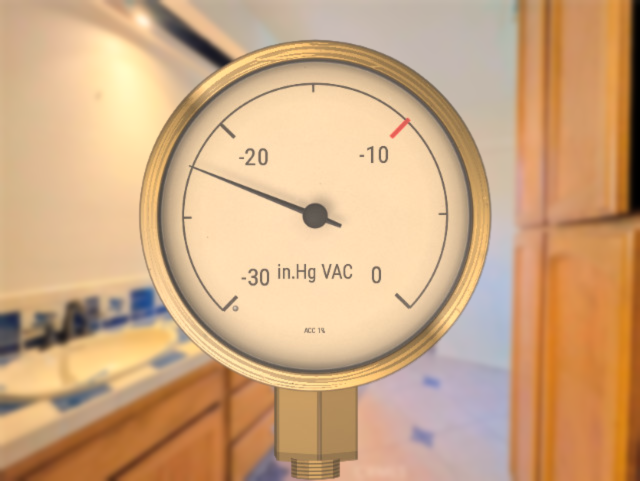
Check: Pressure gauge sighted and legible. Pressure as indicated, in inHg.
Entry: -22.5 inHg
